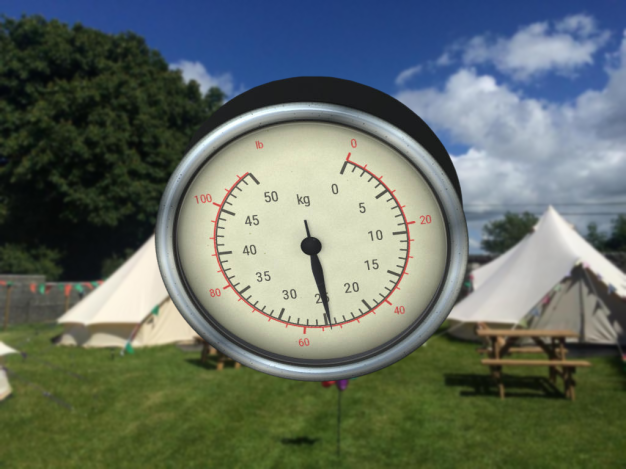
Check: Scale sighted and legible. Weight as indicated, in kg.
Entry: 24.5 kg
